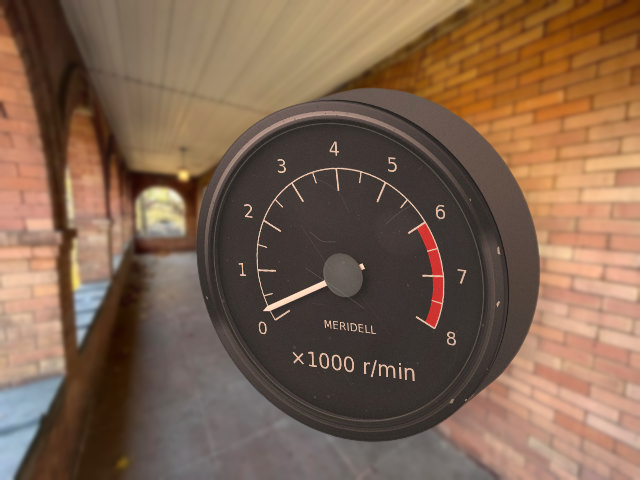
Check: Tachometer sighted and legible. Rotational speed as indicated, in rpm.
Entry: 250 rpm
